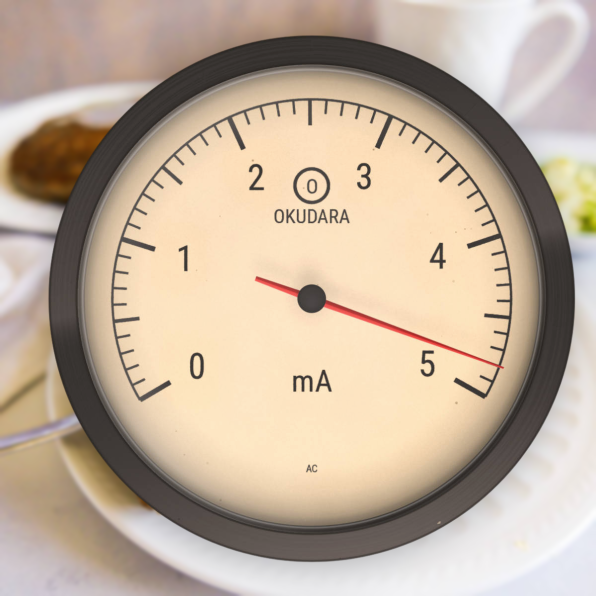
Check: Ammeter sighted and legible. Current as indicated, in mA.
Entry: 4.8 mA
